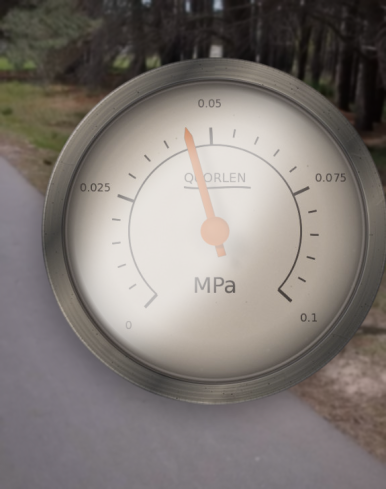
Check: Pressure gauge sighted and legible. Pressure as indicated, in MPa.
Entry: 0.045 MPa
